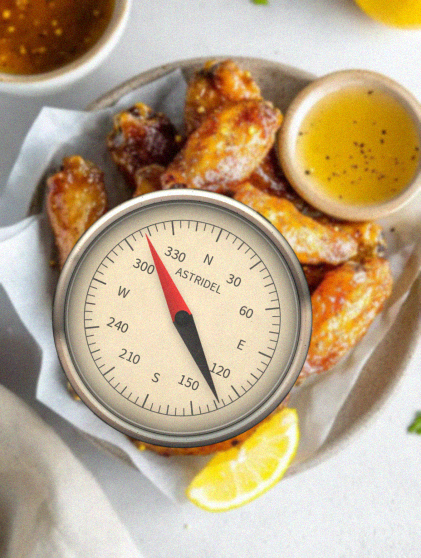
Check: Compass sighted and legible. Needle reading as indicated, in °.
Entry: 312.5 °
